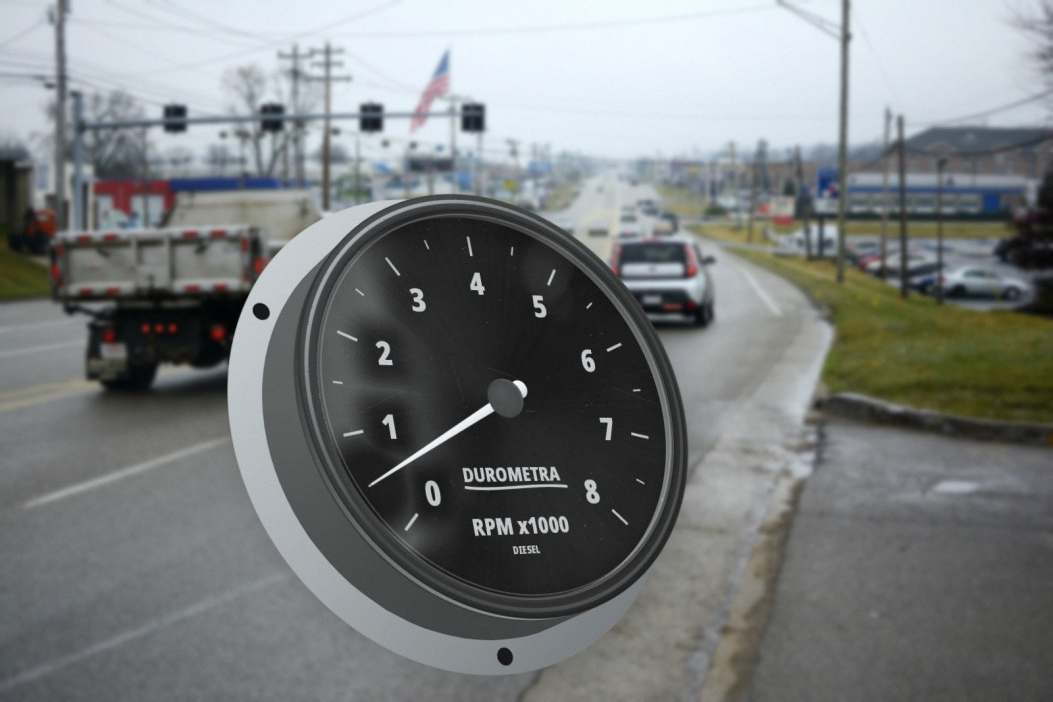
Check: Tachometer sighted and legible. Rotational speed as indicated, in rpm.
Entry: 500 rpm
